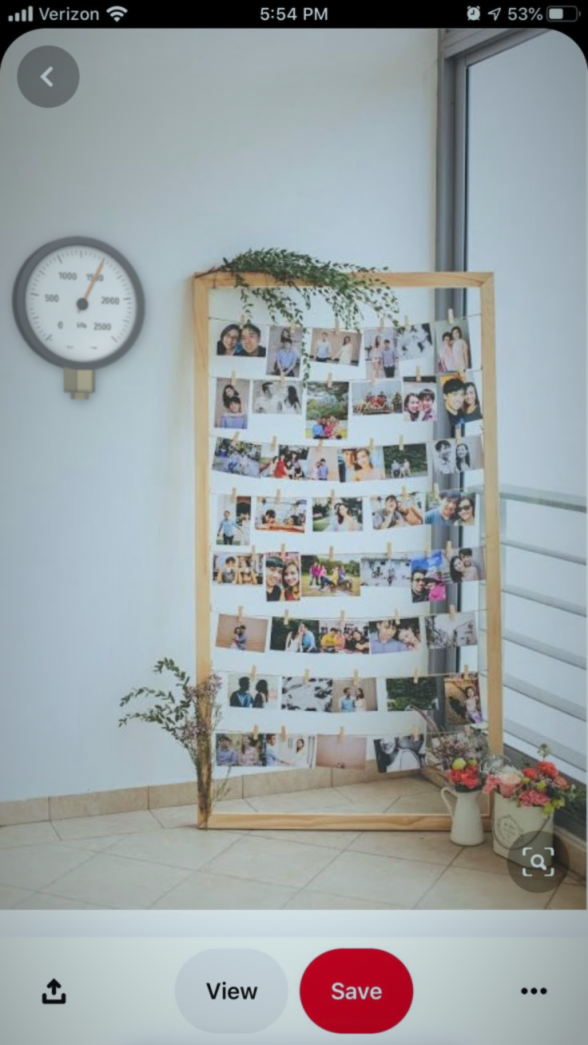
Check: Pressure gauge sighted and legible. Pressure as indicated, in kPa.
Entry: 1500 kPa
